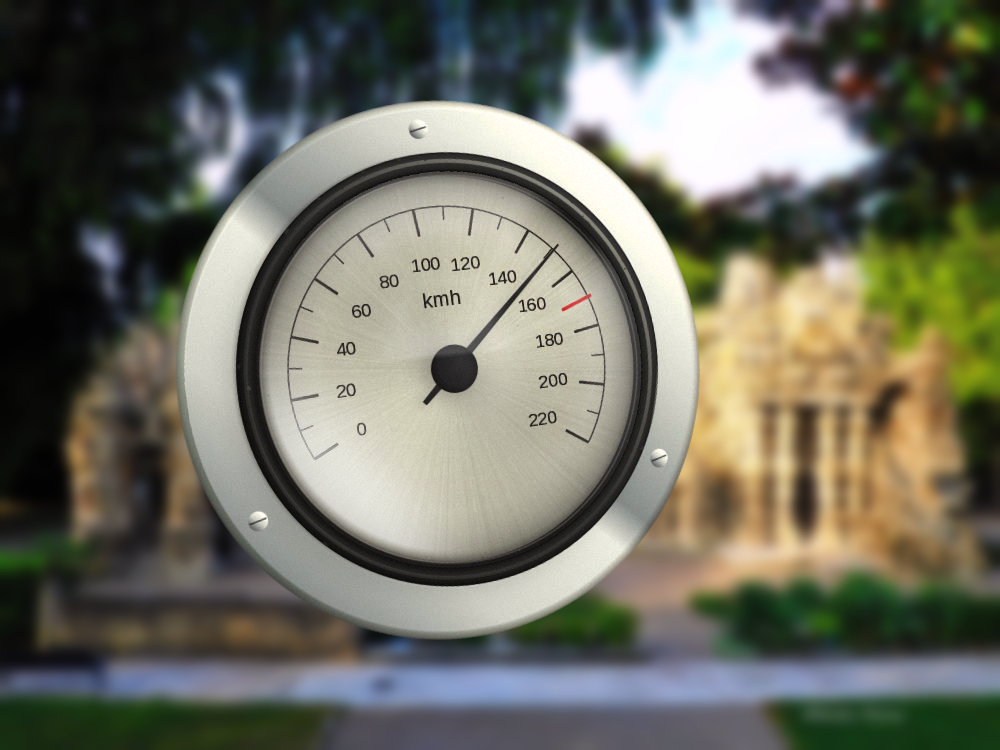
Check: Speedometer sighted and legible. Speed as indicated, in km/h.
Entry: 150 km/h
